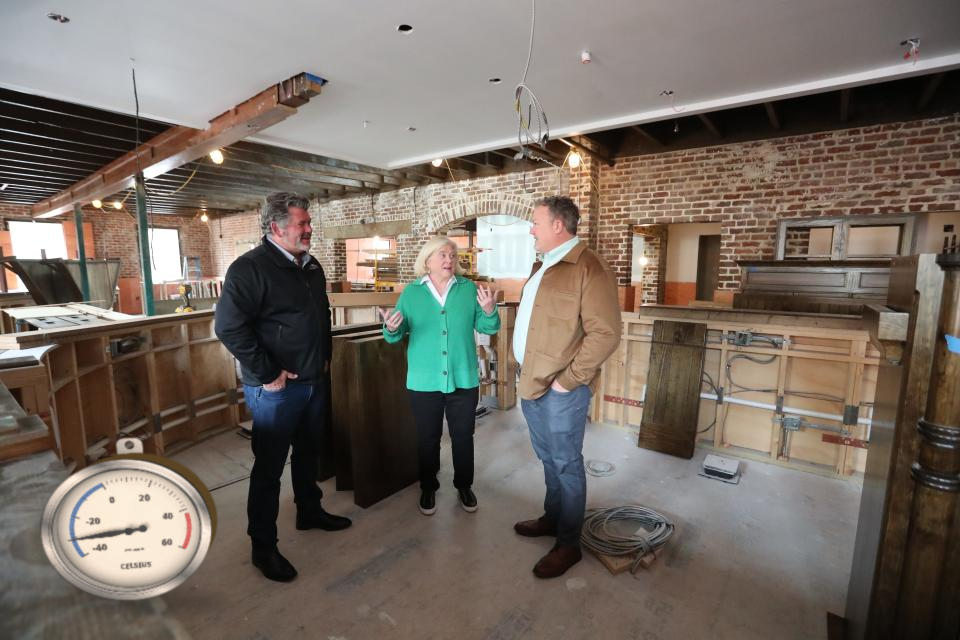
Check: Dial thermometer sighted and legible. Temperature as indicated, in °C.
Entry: -30 °C
